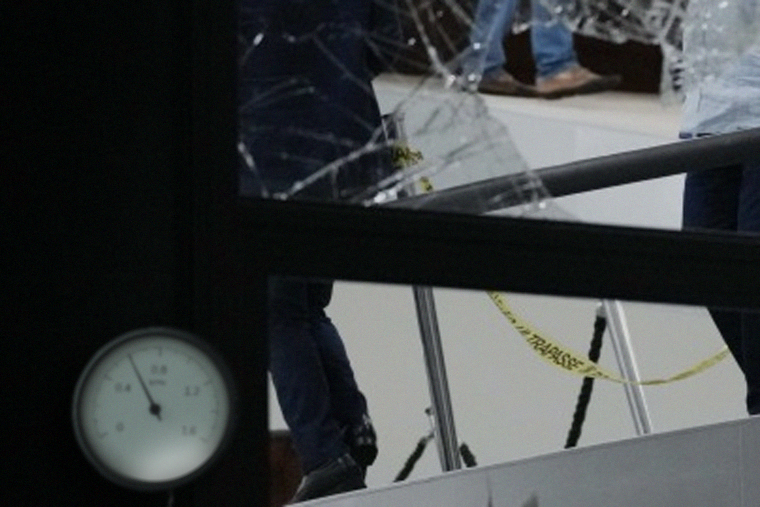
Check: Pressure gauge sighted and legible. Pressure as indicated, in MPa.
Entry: 0.6 MPa
